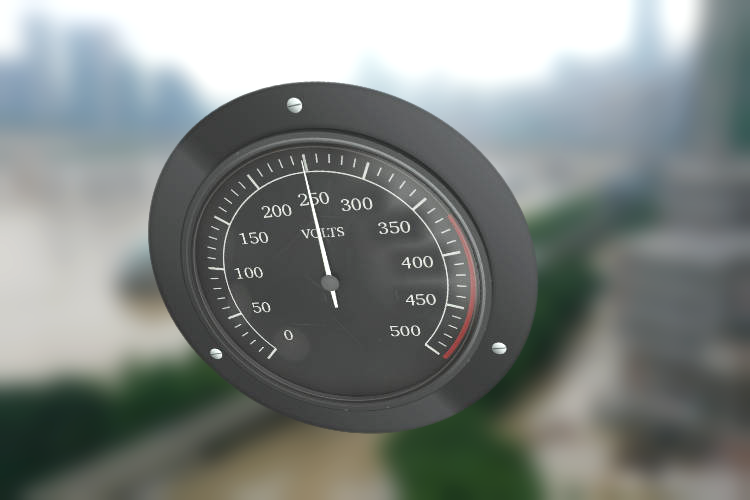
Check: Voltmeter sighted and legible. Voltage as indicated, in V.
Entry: 250 V
